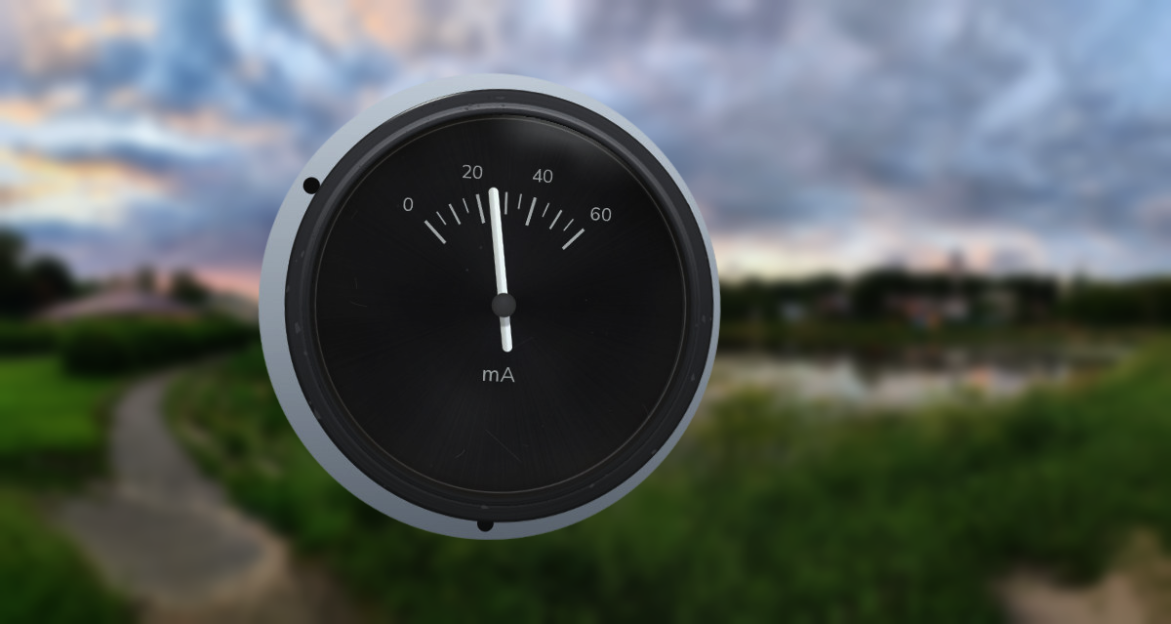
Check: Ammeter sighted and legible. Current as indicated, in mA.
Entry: 25 mA
